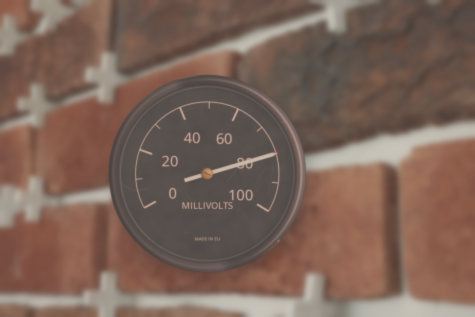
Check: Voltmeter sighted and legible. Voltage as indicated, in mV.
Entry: 80 mV
